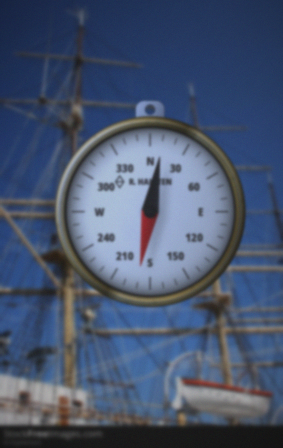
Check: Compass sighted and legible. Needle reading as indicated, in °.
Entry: 190 °
